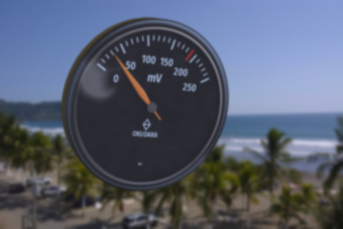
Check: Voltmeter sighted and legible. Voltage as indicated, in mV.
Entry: 30 mV
